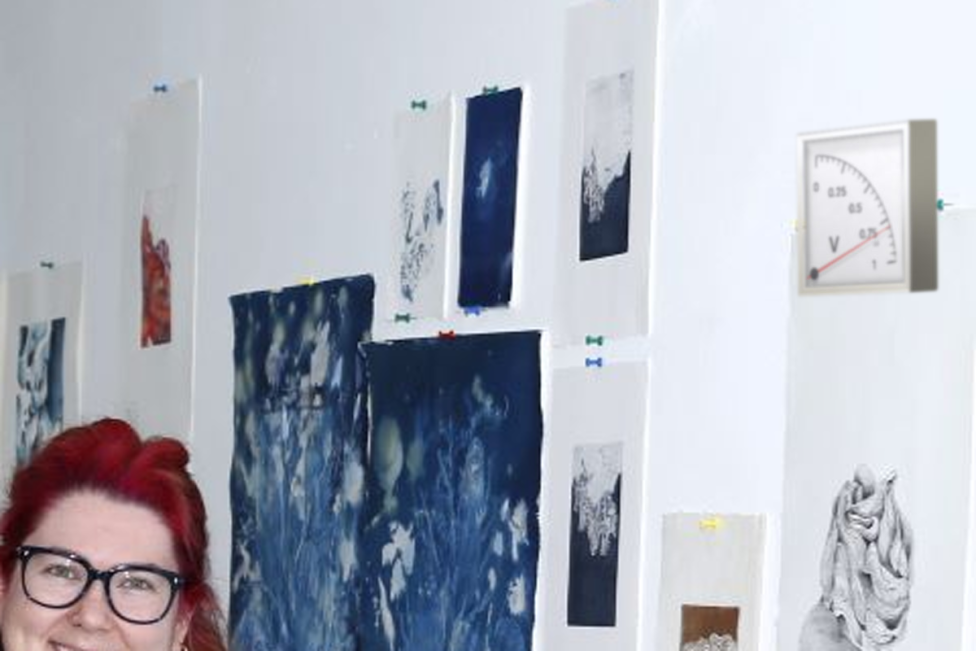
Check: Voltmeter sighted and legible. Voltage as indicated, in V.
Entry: 0.8 V
